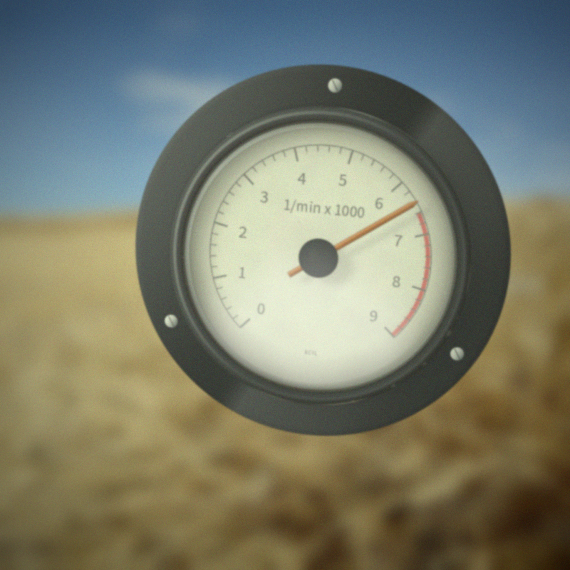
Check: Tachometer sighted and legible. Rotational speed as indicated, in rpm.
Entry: 6400 rpm
